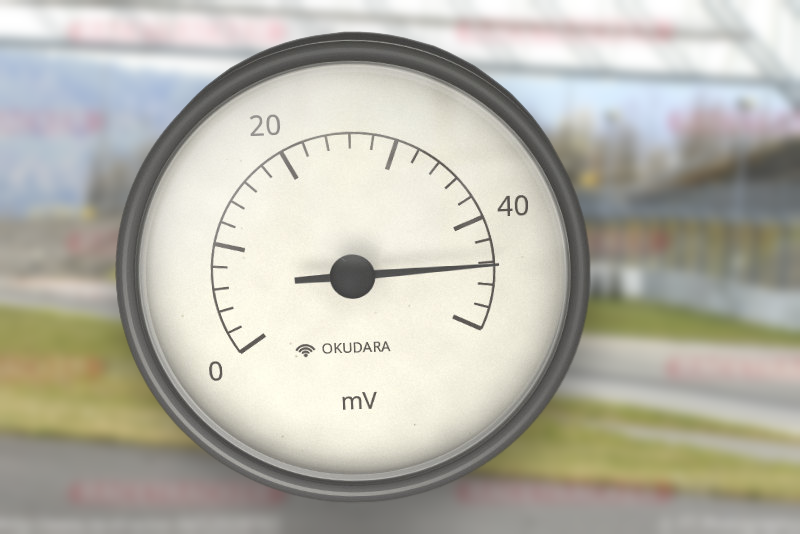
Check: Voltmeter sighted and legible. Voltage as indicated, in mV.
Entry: 44 mV
